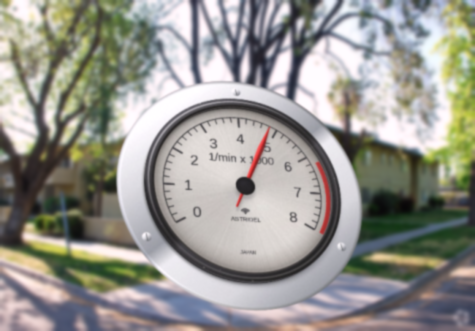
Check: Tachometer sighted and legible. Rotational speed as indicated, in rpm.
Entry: 4800 rpm
